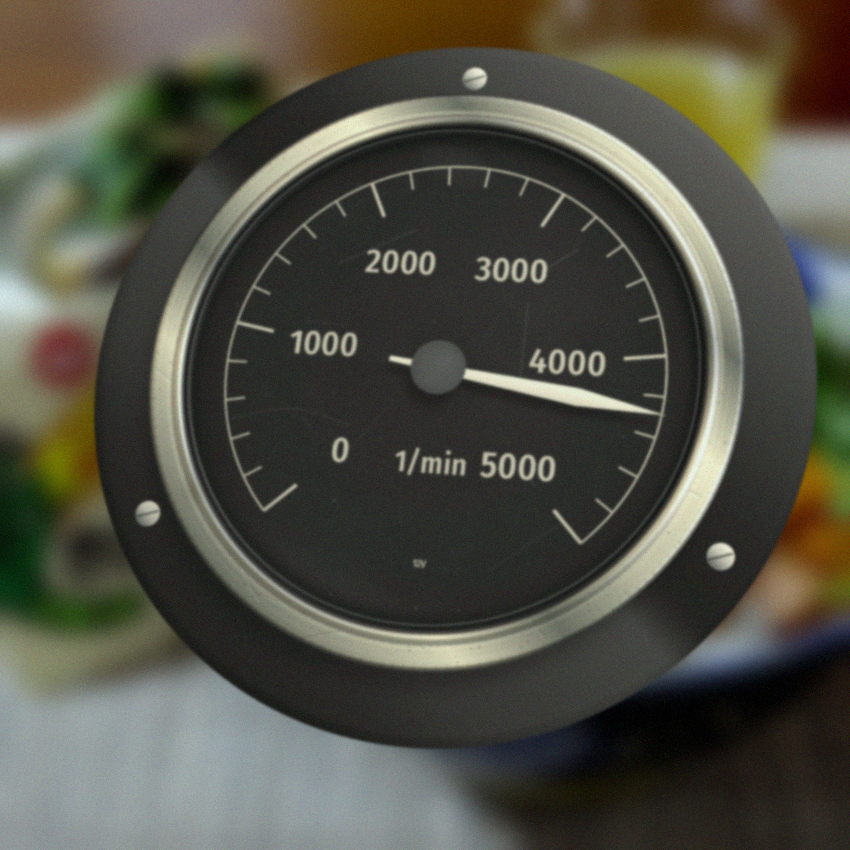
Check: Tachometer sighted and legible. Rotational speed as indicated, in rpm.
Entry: 4300 rpm
